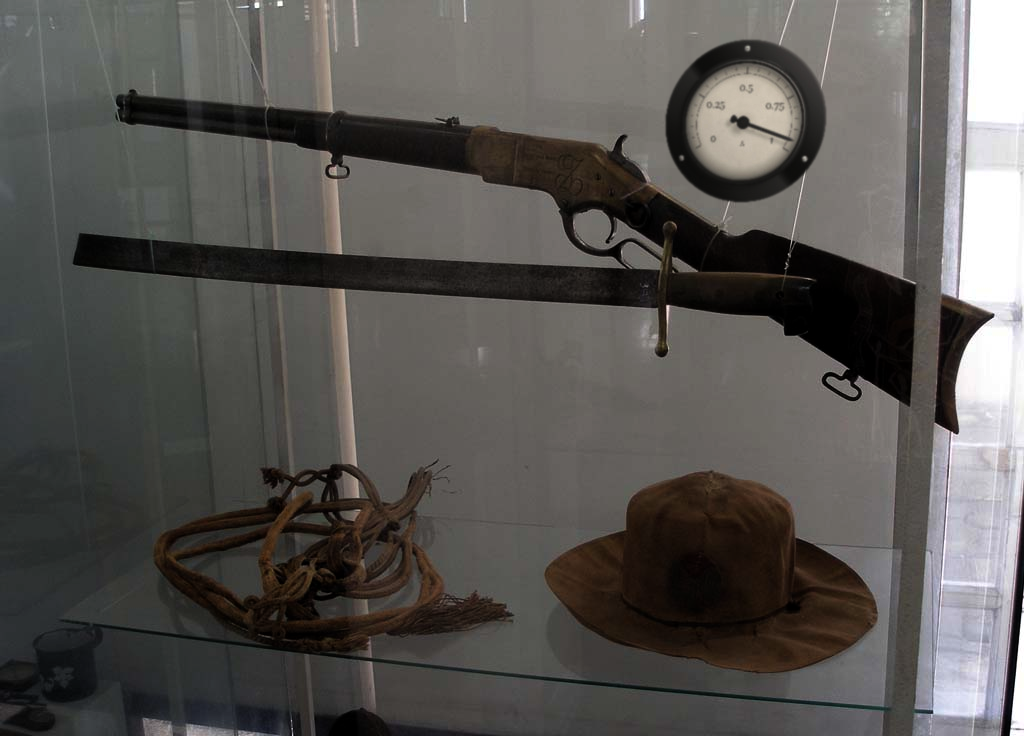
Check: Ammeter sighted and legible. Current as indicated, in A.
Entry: 0.95 A
